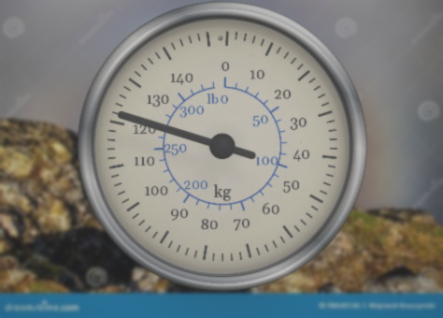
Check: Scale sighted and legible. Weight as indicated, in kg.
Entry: 122 kg
